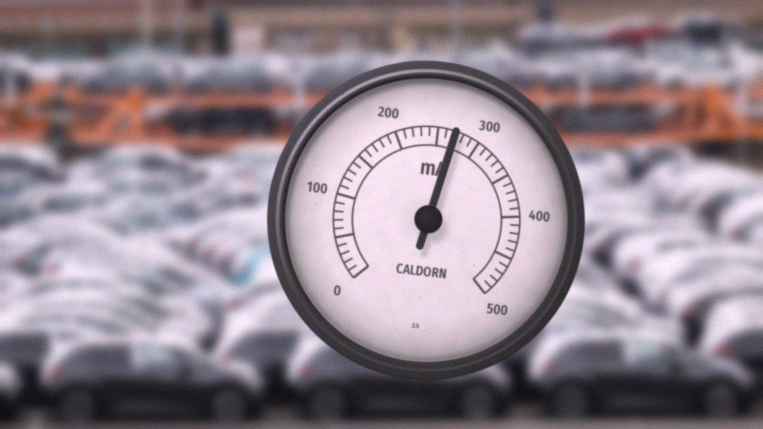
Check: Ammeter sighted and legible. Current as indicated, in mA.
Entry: 270 mA
